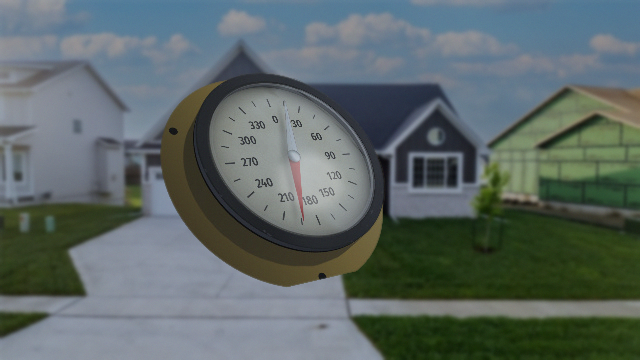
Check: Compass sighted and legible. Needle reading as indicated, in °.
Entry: 195 °
